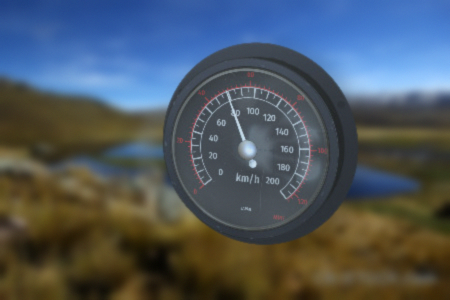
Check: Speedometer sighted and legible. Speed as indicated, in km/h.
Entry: 80 km/h
